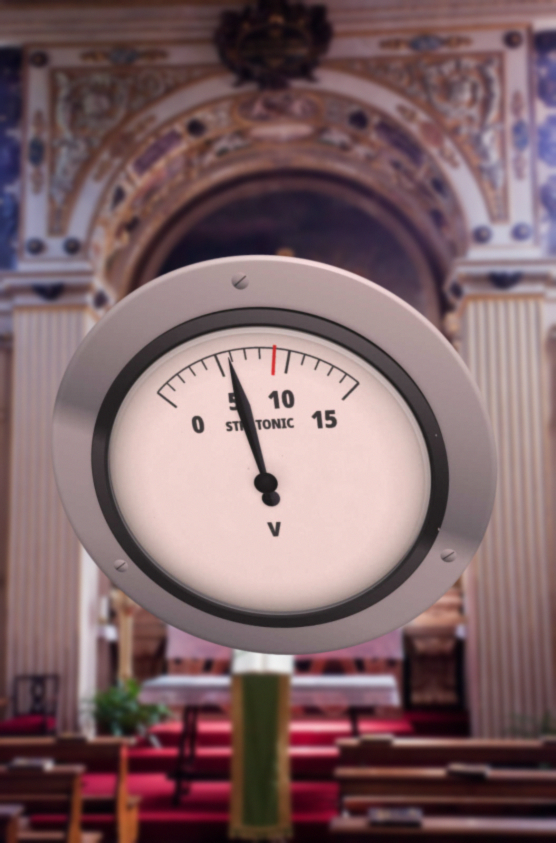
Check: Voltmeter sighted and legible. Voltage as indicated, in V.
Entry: 6 V
